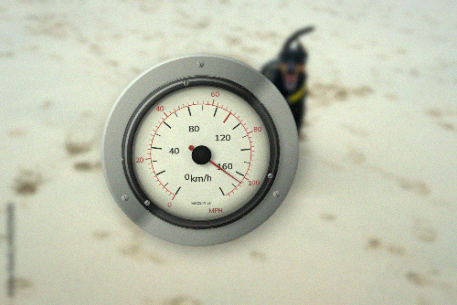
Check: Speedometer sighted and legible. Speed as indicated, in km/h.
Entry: 165 km/h
